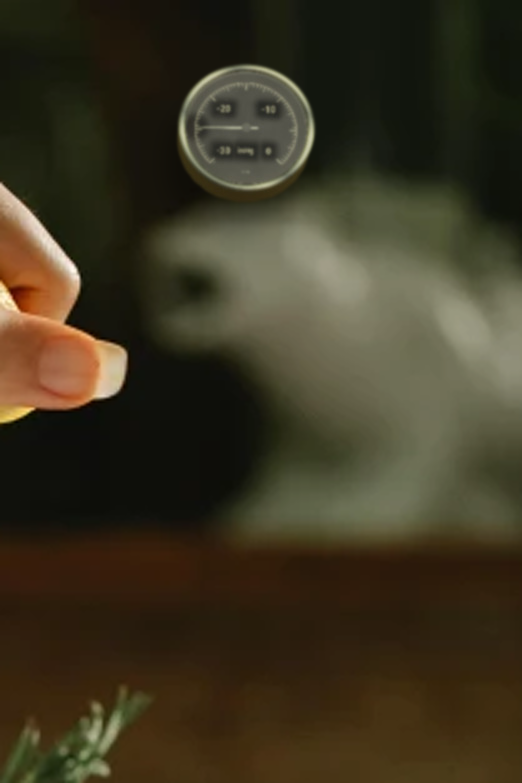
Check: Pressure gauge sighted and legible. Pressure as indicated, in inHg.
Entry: -25 inHg
